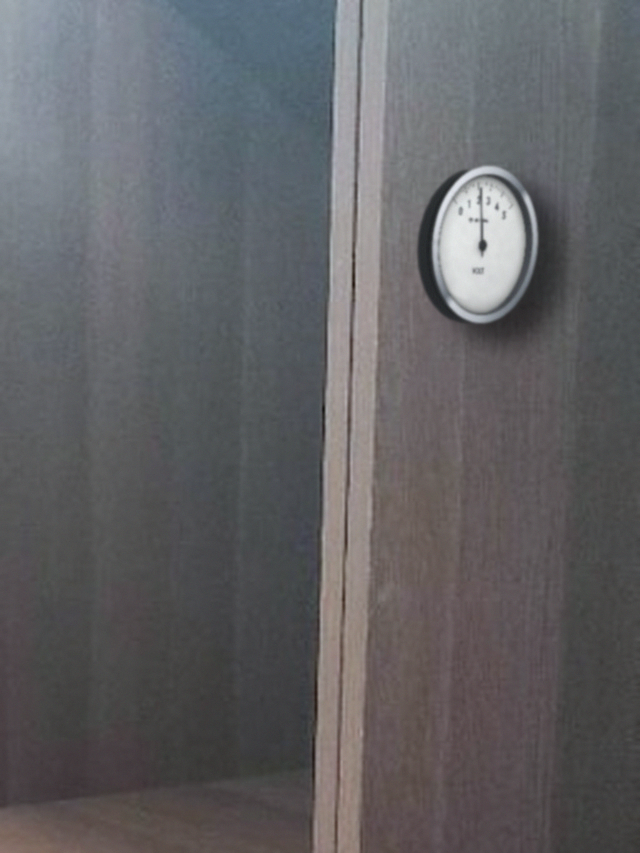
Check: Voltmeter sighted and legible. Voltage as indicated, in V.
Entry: 2 V
